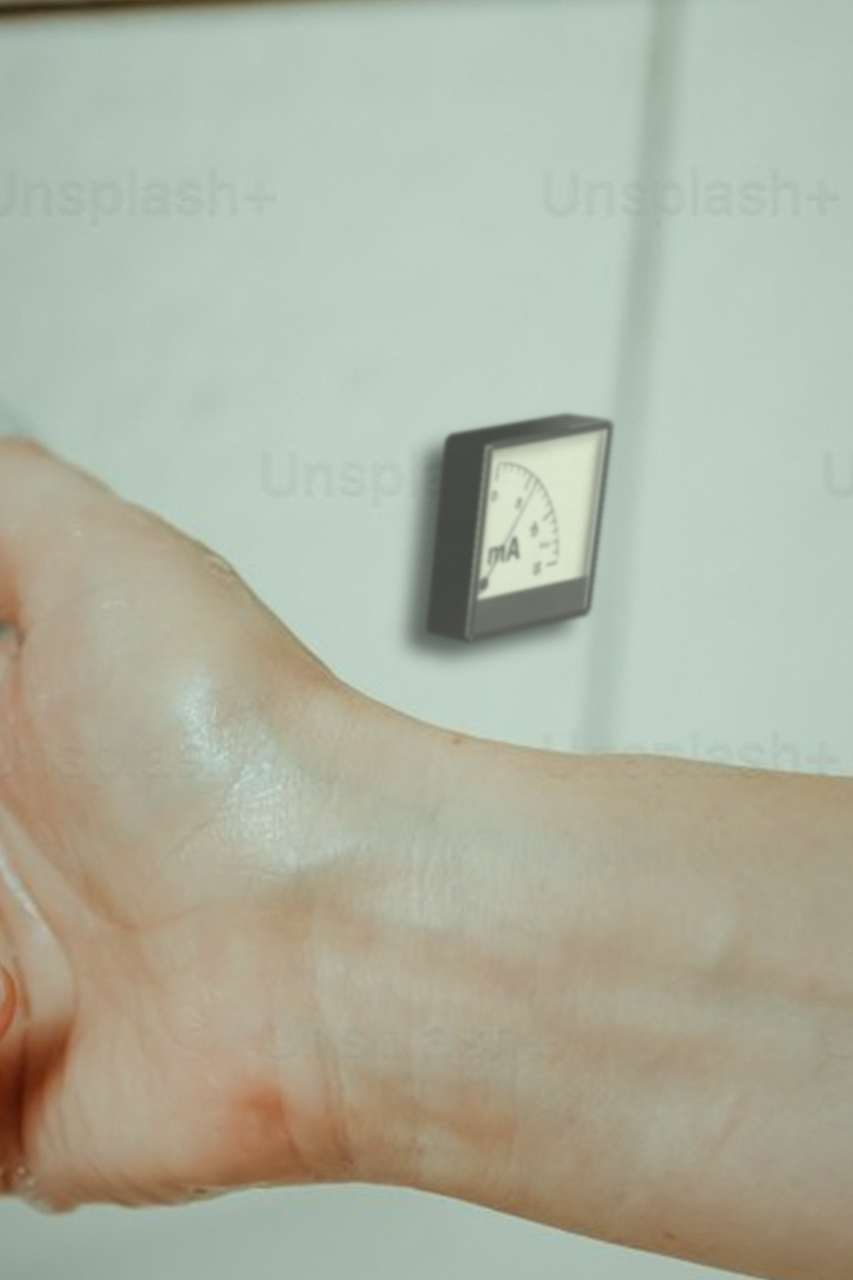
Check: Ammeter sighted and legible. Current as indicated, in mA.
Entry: 6 mA
